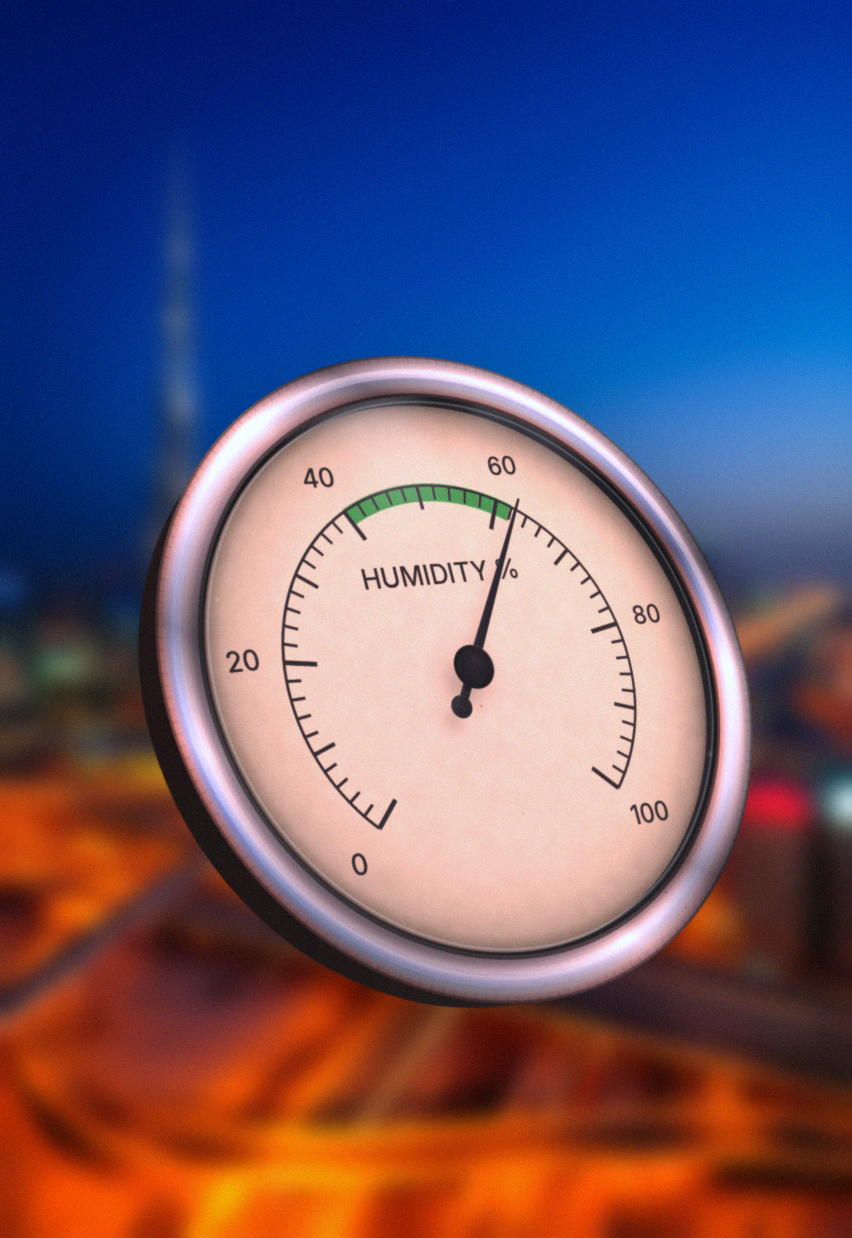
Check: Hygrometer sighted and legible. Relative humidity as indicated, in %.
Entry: 62 %
